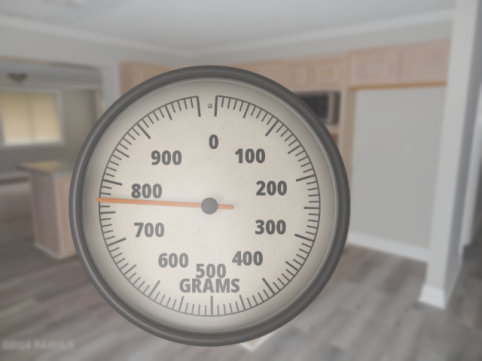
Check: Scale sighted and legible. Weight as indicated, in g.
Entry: 770 g
